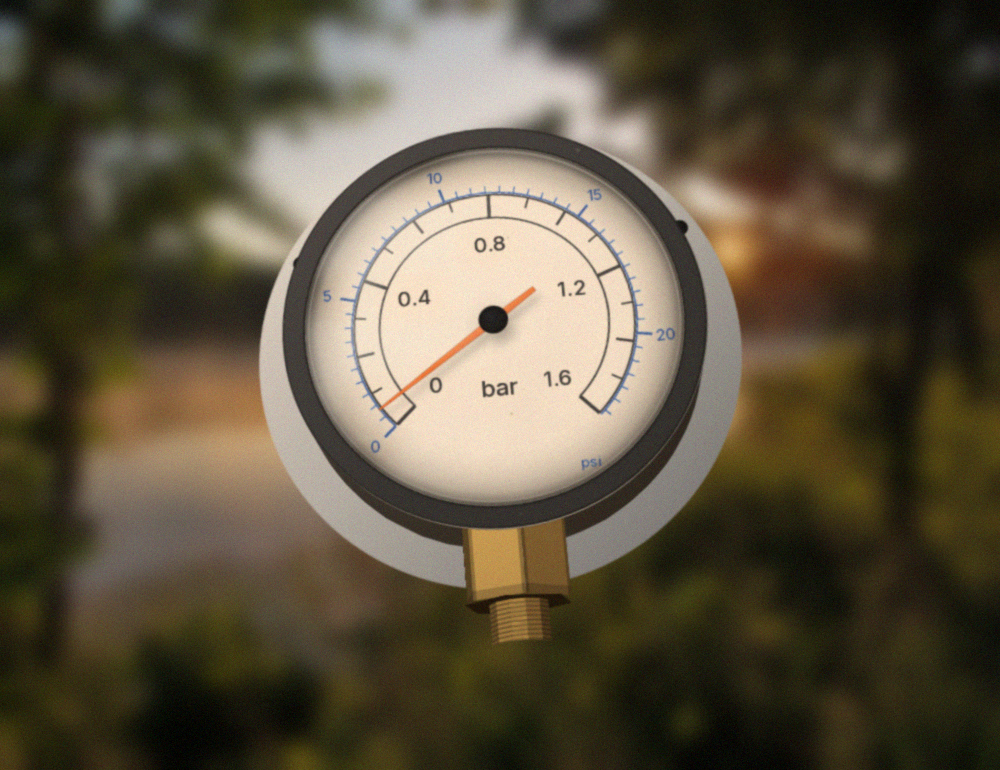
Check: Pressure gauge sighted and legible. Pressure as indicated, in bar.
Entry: 0.05 bar
